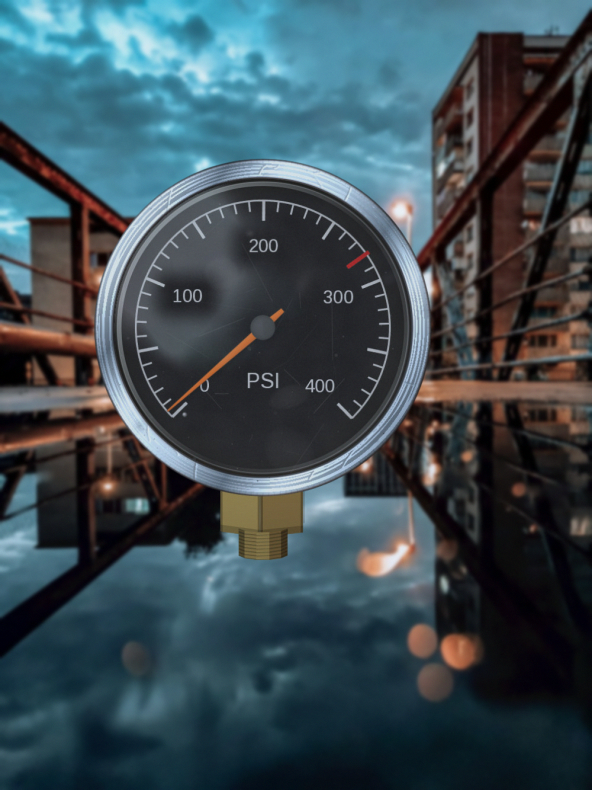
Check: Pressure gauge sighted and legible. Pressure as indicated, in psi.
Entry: 5 psi
